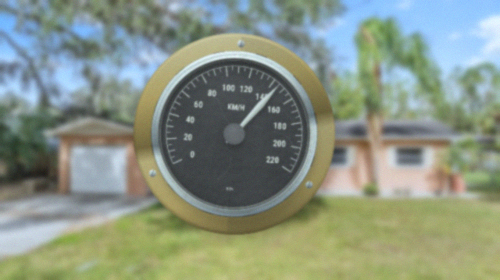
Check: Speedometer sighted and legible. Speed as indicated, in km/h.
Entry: 145 km/h
